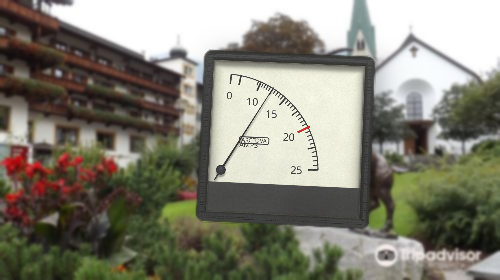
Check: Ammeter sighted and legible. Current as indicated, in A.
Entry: 12.5 A
